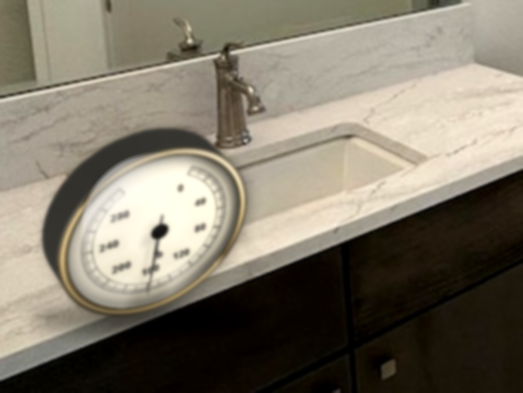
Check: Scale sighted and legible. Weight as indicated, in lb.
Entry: 160 lb
